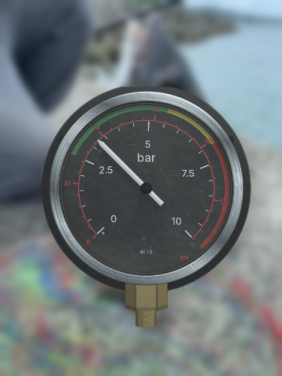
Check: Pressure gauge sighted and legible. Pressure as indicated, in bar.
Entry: 3.25 bar
